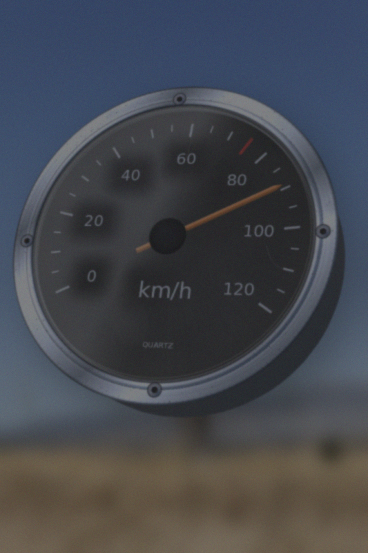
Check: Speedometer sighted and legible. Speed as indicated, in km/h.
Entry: 90 km/h
